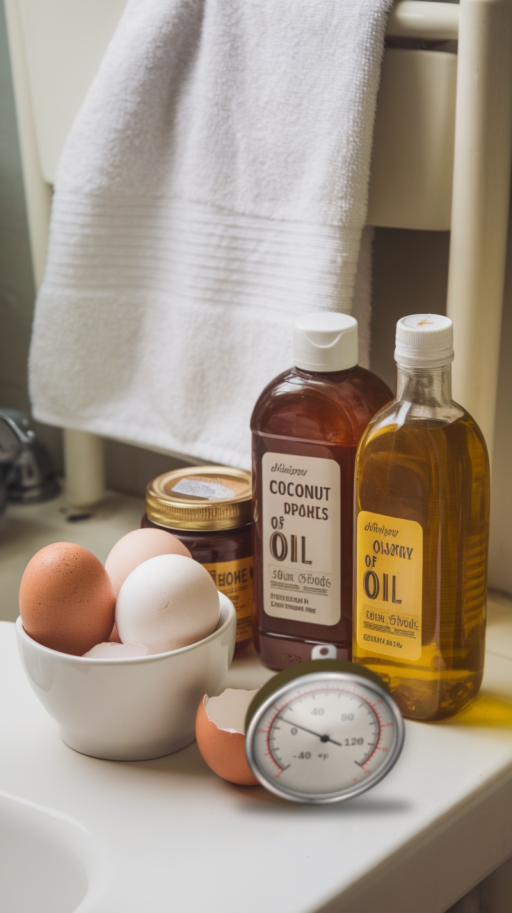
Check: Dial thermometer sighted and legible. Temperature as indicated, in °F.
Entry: 10 °F
